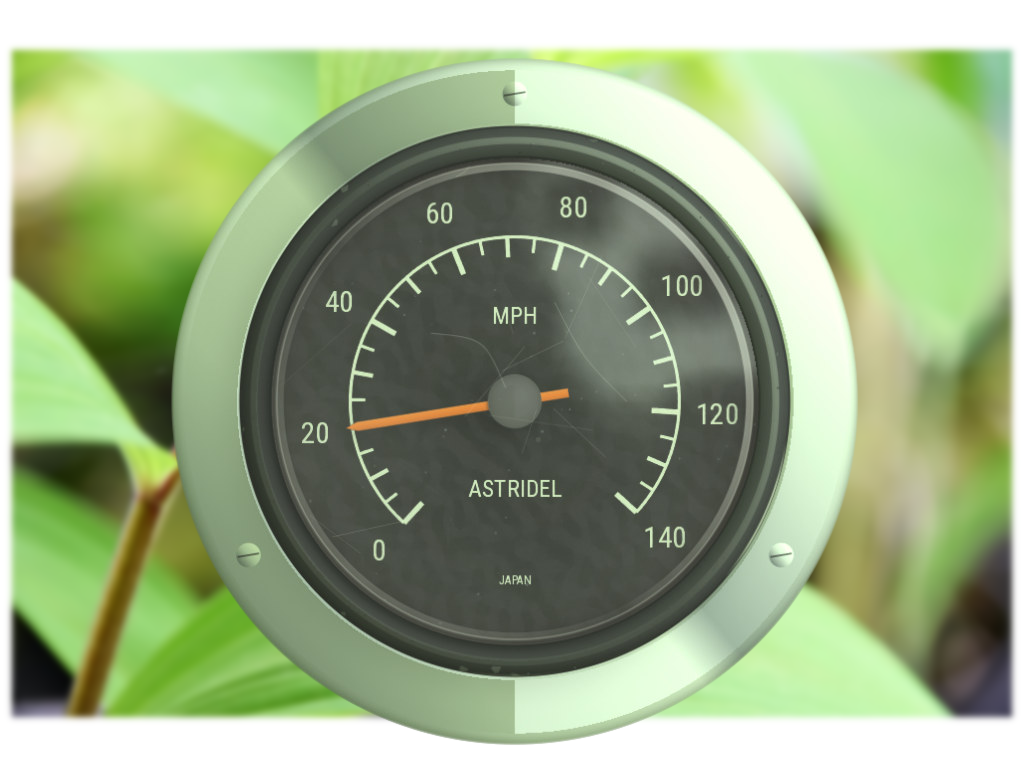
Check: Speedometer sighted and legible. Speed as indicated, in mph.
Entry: 20 mph
